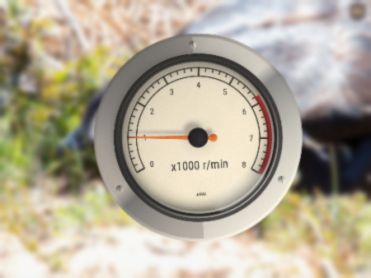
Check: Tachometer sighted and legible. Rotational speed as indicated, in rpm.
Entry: 1000 rpm
